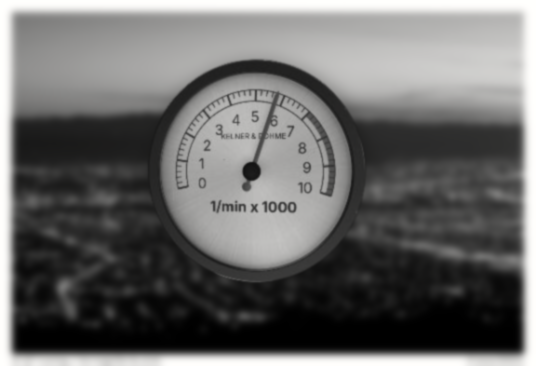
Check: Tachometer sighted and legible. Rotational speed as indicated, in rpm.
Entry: 5800 rpm
